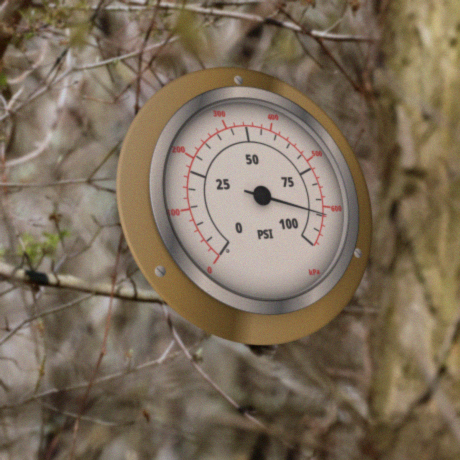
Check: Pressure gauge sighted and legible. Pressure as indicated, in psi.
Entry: 90 psi
